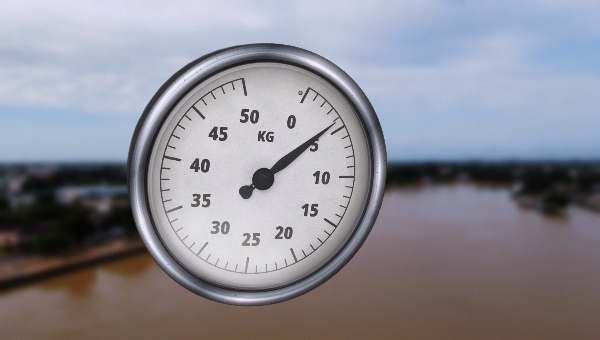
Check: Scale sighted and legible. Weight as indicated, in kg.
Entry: 4 kg
